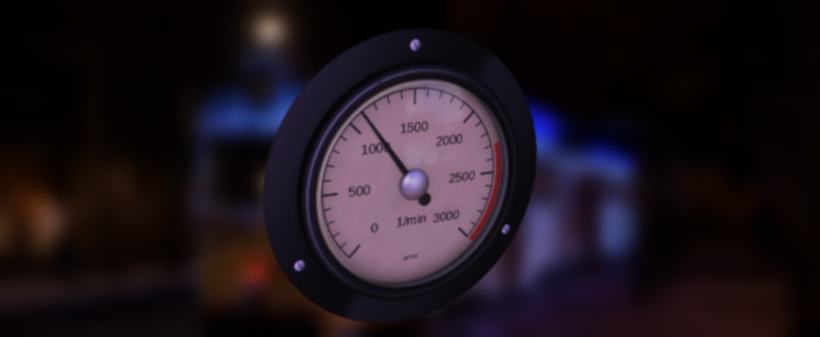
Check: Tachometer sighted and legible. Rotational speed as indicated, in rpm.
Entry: 1100 rpm
